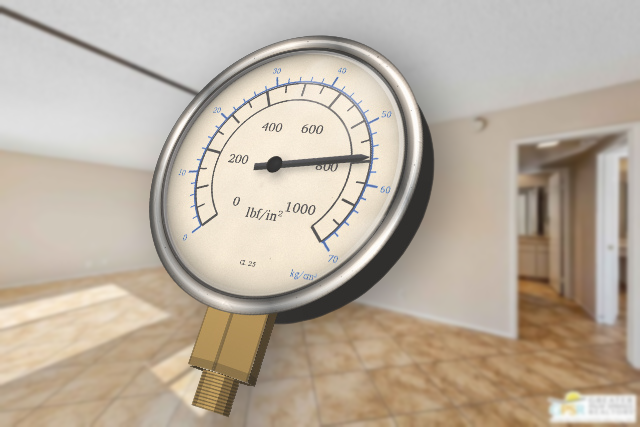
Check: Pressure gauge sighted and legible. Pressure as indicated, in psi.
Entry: 800 psi
